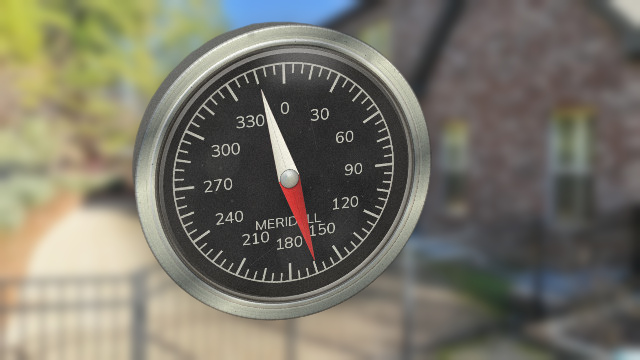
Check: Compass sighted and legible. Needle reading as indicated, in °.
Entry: 165 °
